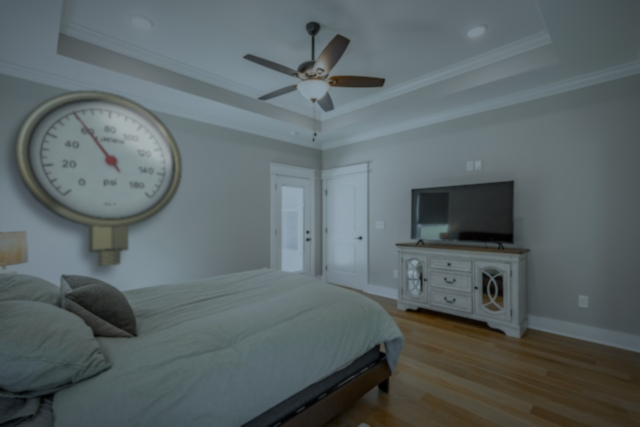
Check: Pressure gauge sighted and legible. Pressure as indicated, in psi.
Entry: 60 psi
